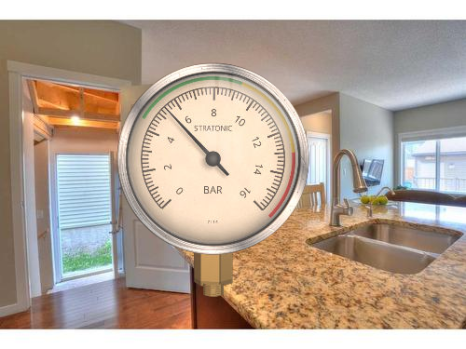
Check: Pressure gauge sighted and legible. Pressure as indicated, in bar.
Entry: 5.4 bar
